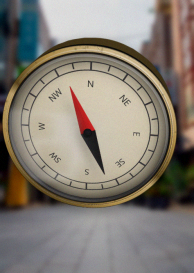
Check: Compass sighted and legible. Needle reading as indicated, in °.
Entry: 337.5 °
